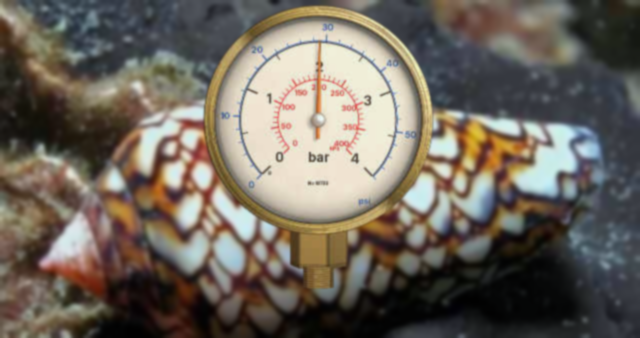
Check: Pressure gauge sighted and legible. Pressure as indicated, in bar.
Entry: 2 bar
